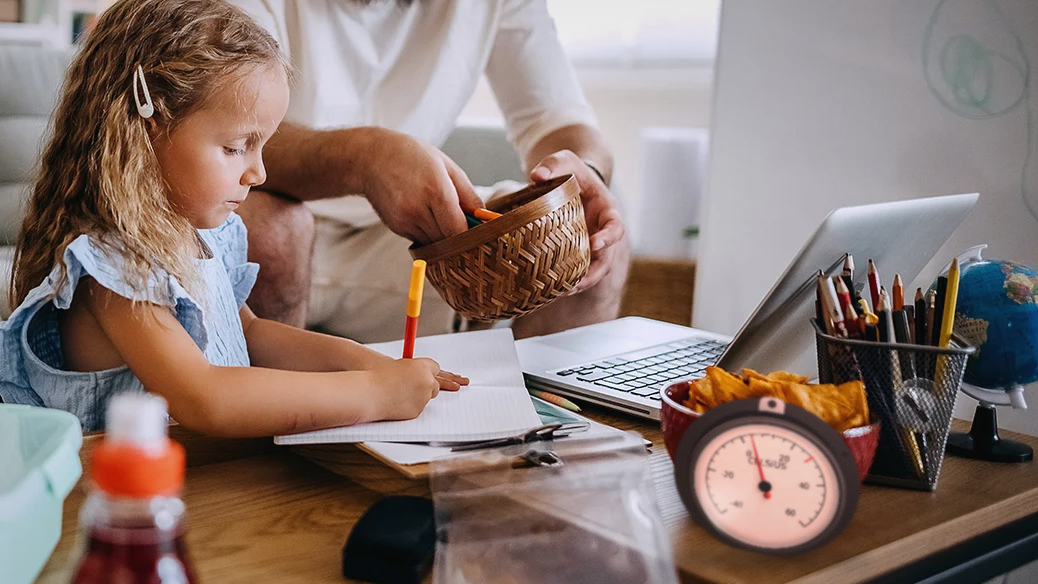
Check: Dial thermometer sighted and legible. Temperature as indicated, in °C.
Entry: 4 °C
